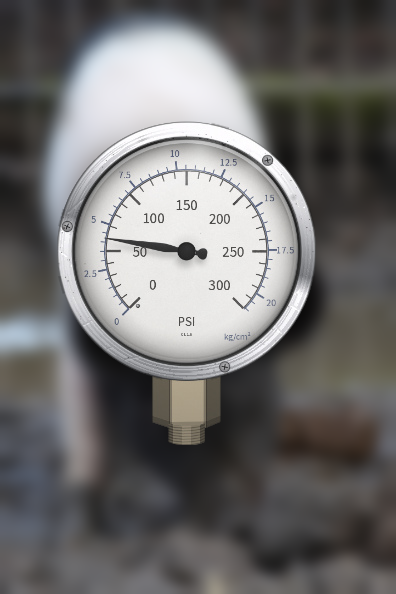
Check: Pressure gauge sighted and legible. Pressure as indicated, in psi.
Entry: 60 psi
